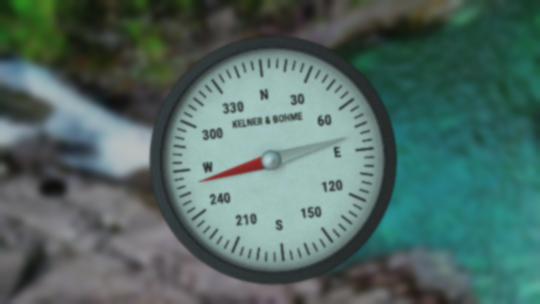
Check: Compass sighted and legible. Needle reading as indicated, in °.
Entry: 260 °
